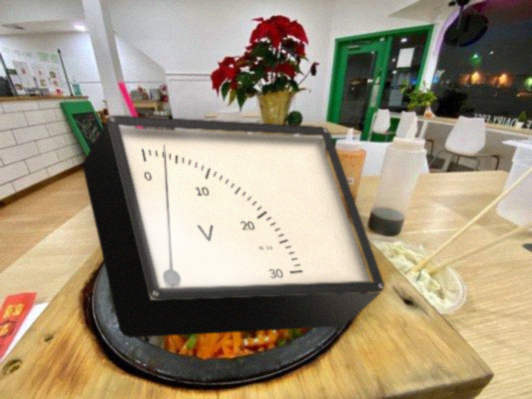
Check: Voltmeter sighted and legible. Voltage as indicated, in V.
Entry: 3 V
